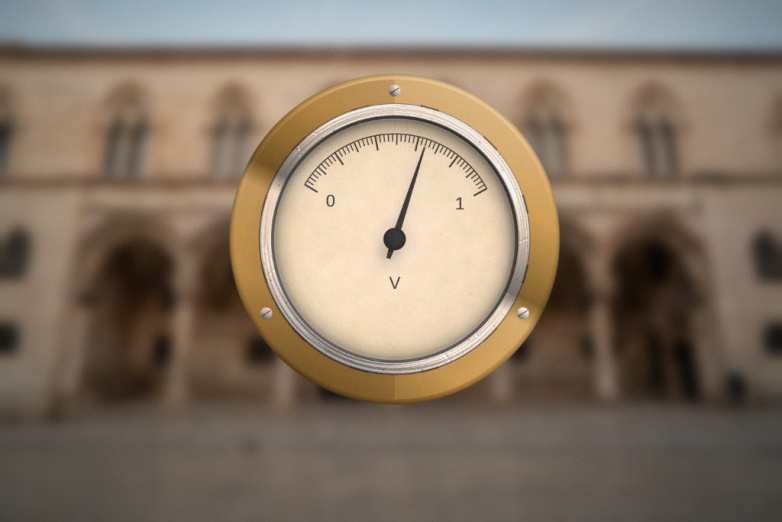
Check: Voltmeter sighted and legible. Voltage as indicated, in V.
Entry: 0.64 V
